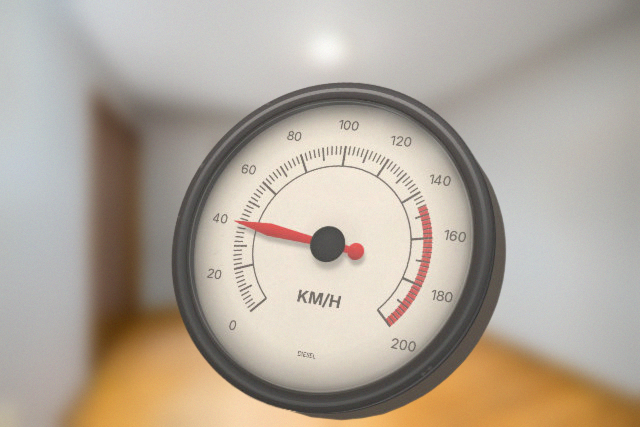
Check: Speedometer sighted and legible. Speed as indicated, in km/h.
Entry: 40 km/h
